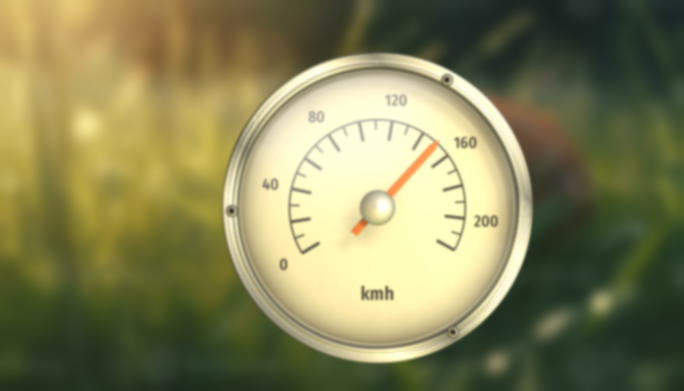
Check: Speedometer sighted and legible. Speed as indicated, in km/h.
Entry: 150 km/h
